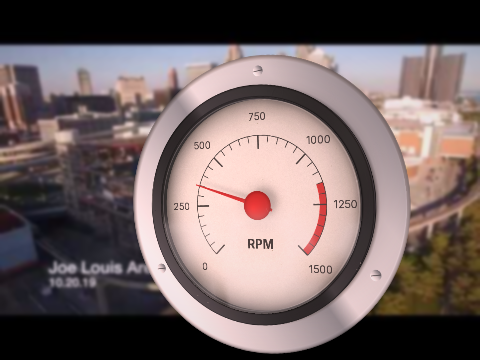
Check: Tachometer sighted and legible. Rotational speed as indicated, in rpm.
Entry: 350 rpm
